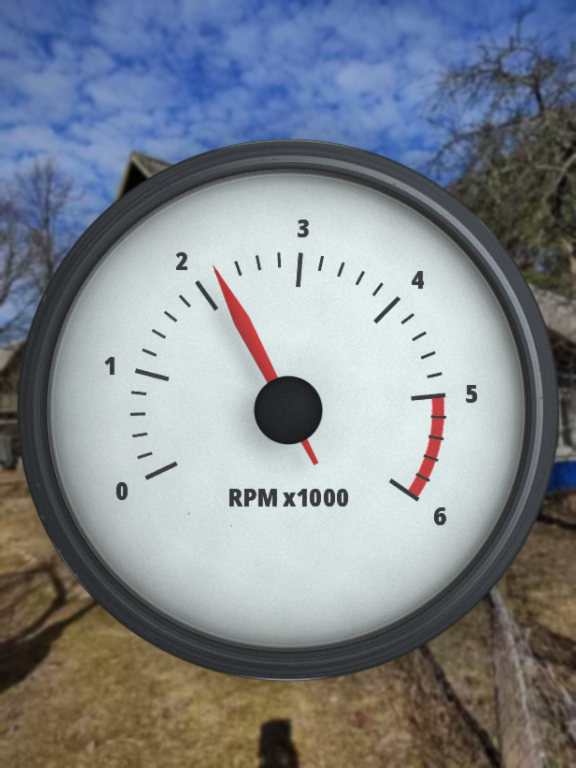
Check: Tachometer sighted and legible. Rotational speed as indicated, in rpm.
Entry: 2200 rpm
